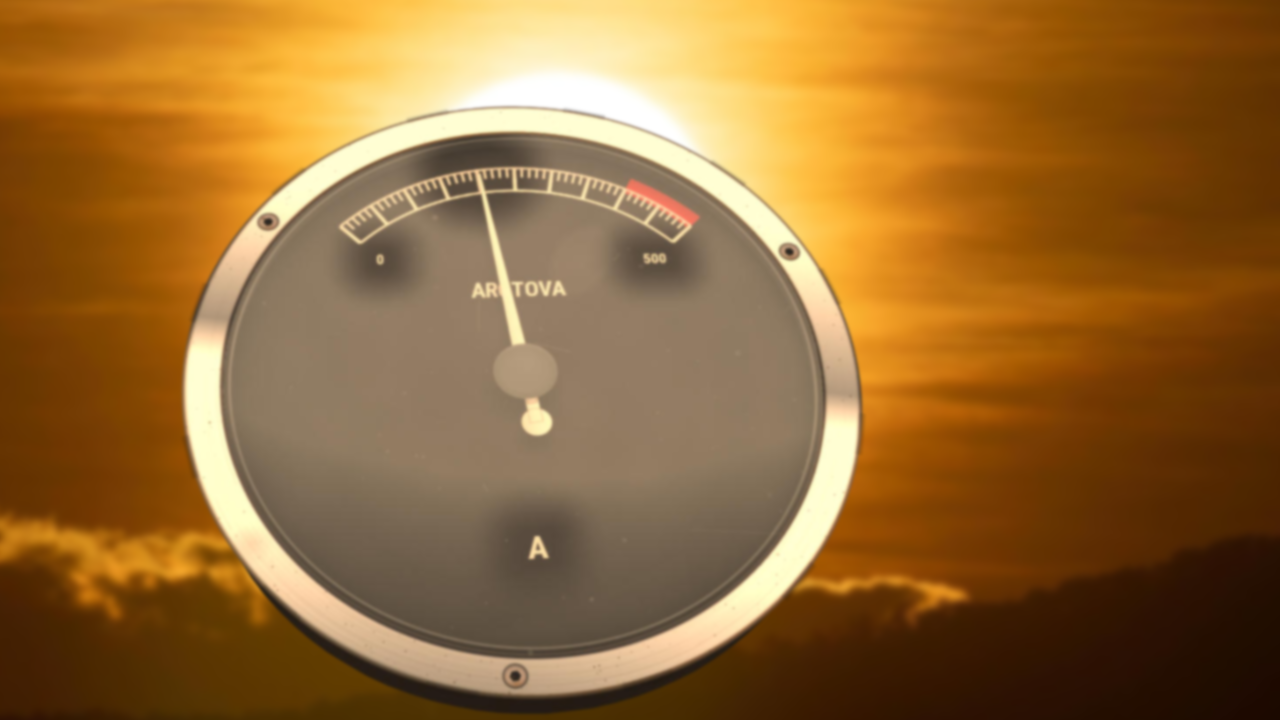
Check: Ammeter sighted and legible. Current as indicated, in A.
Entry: 200 A
